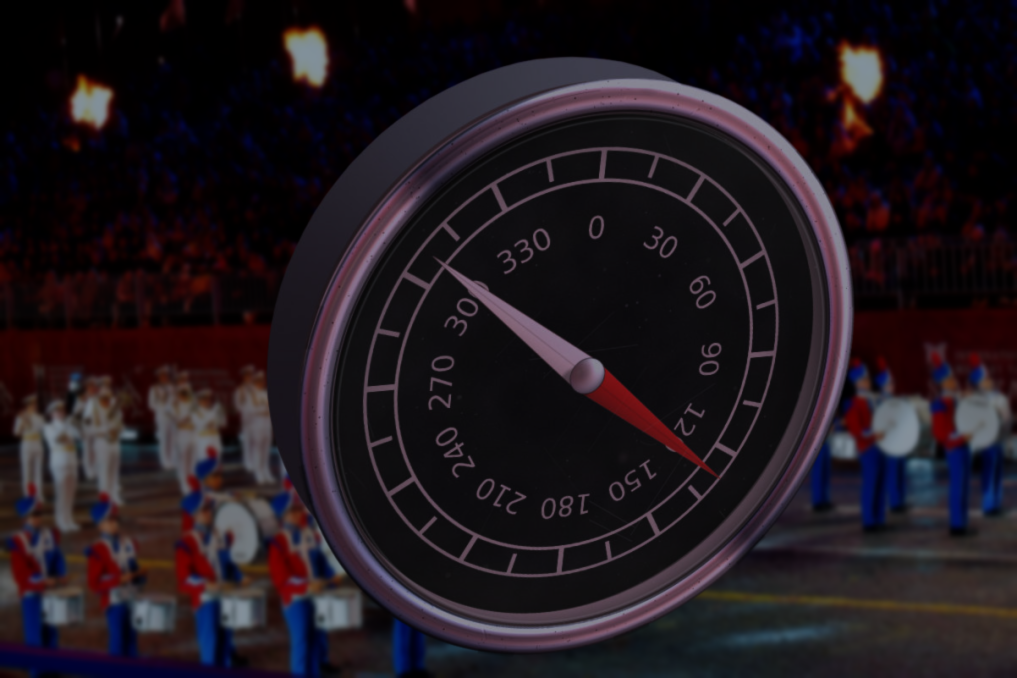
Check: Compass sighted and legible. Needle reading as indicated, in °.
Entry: 127.5 °
